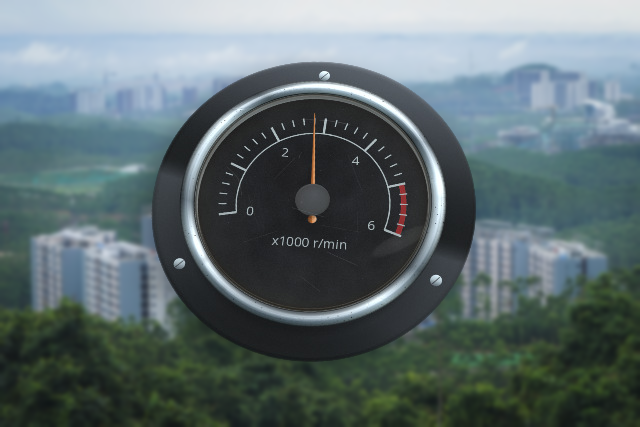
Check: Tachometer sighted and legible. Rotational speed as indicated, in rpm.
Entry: 2800 rpm
